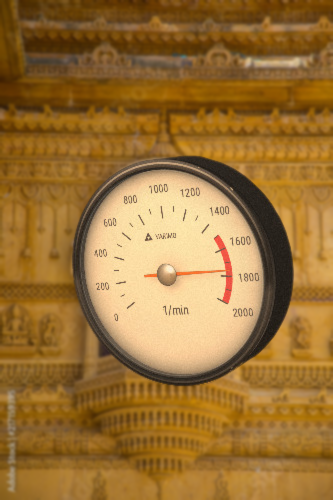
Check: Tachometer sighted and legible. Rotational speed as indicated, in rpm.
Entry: 1750 rpm
